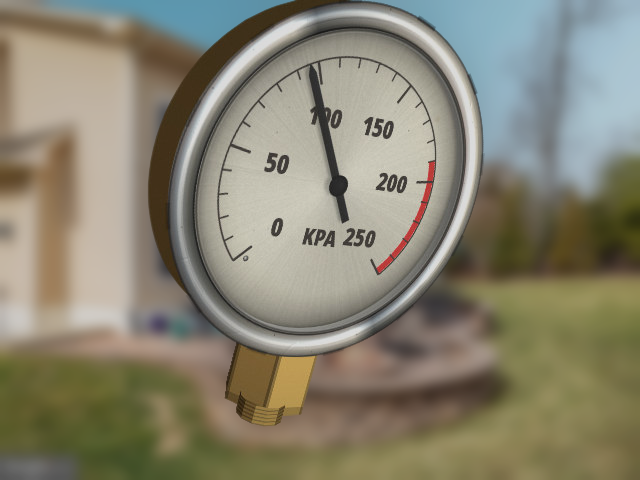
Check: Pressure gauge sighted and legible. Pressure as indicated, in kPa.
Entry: 95 kPa
